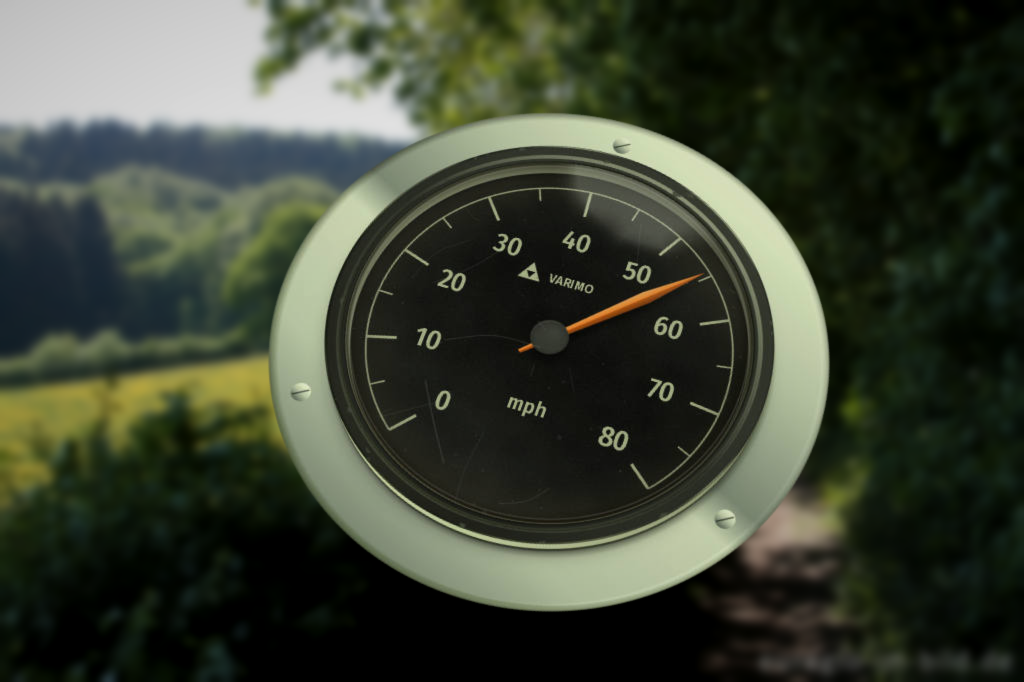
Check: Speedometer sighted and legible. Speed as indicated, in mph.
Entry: 55 mph
